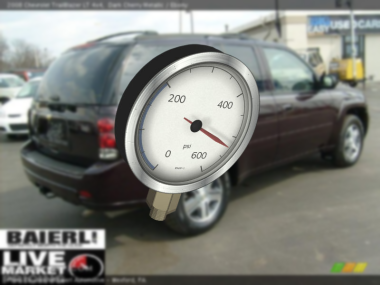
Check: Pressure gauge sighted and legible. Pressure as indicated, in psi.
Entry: 525 psi
